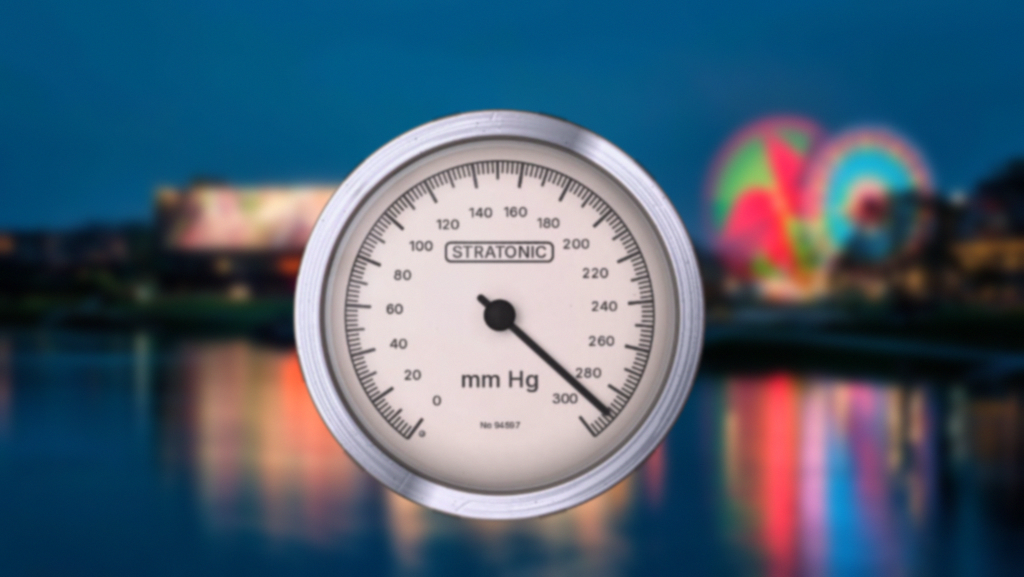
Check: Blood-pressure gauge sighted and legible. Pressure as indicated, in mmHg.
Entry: 290 mmHg
